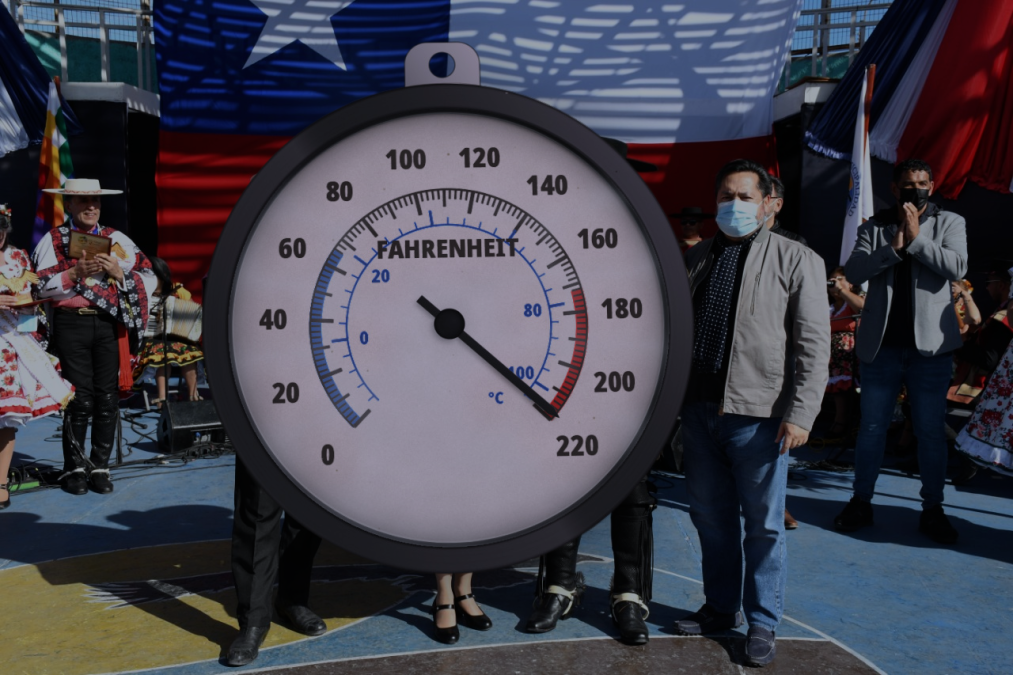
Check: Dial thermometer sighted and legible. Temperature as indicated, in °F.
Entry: 218 °F
